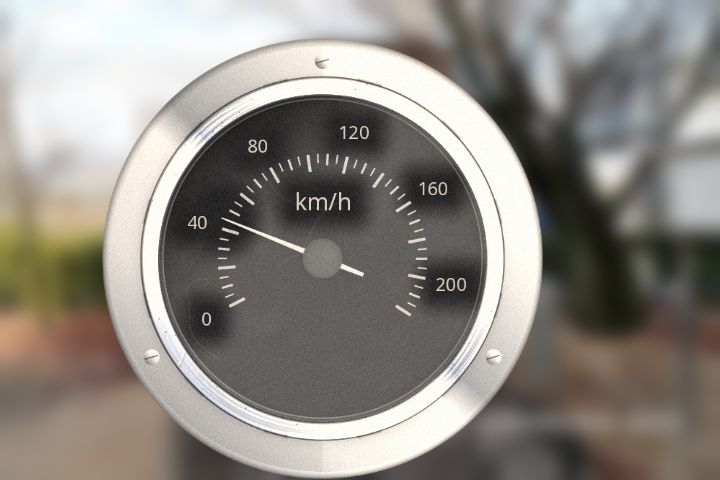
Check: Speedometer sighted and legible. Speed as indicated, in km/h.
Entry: 45 km/h
